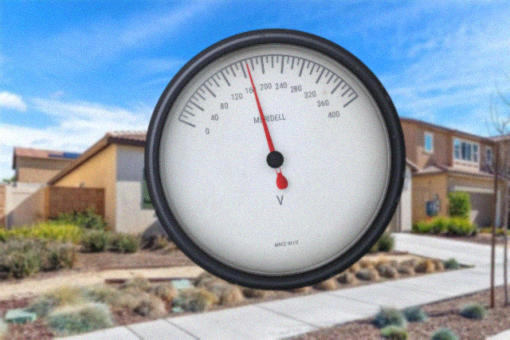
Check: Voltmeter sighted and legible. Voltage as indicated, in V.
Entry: 170 V
